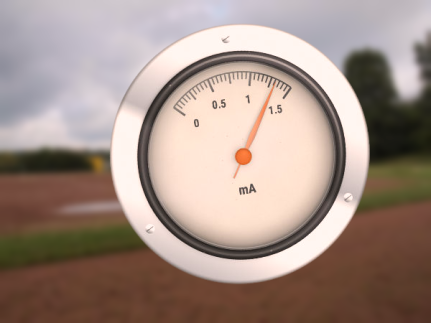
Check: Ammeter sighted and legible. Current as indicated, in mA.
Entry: 1.3 mA
